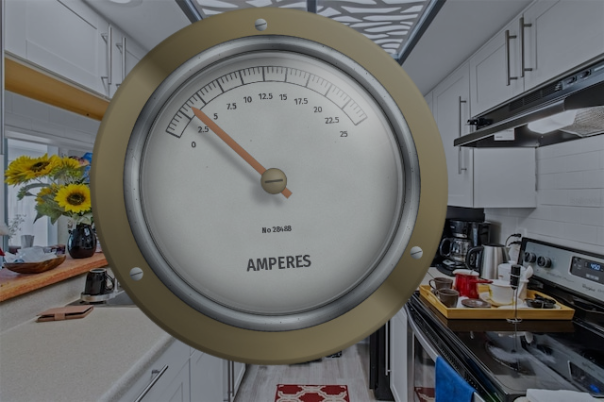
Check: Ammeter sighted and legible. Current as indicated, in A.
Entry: 3.5 A
